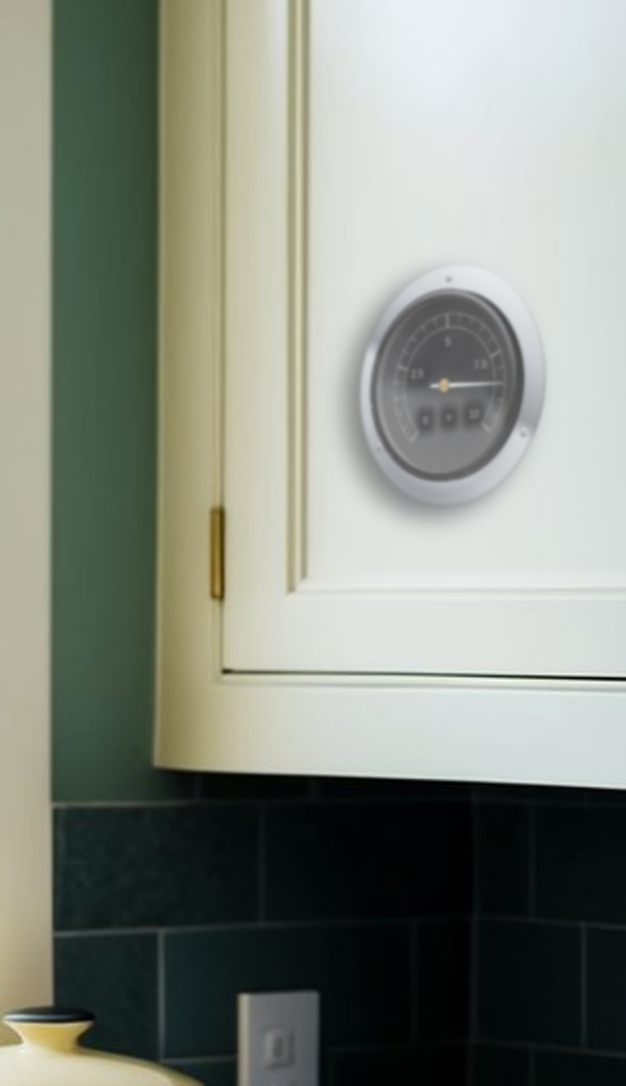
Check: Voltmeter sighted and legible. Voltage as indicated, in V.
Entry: 8.5 V
